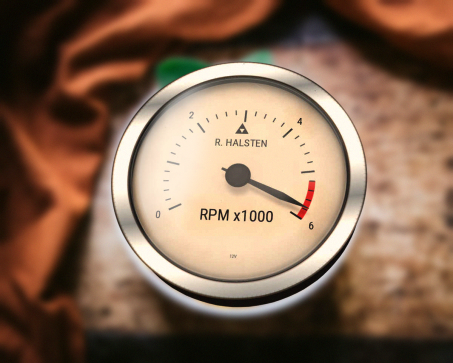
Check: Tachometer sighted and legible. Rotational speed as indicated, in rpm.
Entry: 5800 rpm
